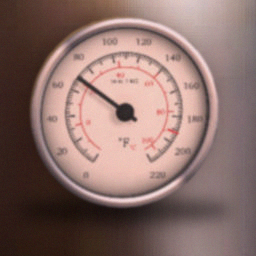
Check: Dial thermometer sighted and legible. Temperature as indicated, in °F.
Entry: 70 °F
